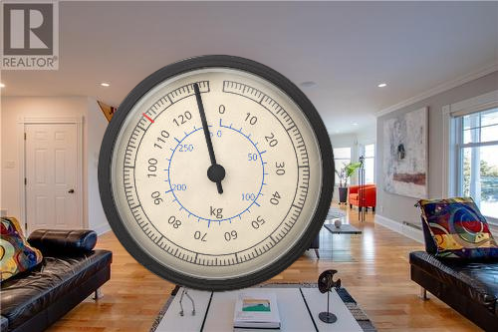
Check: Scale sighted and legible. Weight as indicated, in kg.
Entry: 127 kg
